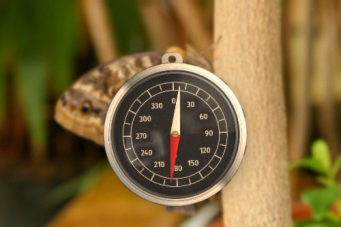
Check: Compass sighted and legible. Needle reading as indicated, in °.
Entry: 187.5 °
